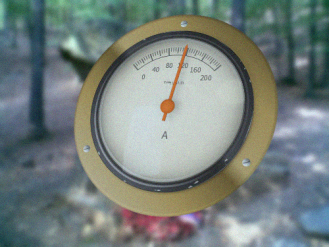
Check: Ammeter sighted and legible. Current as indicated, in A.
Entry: 120 A
